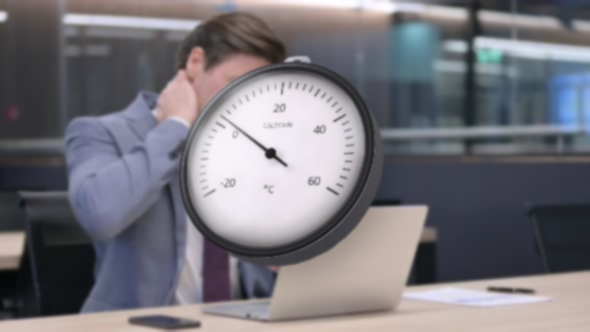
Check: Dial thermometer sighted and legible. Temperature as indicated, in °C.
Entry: 2 °C
